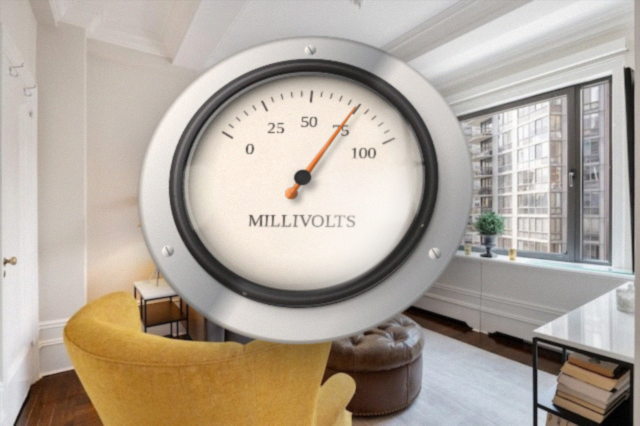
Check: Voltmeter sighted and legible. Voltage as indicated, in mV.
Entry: 75 mV
